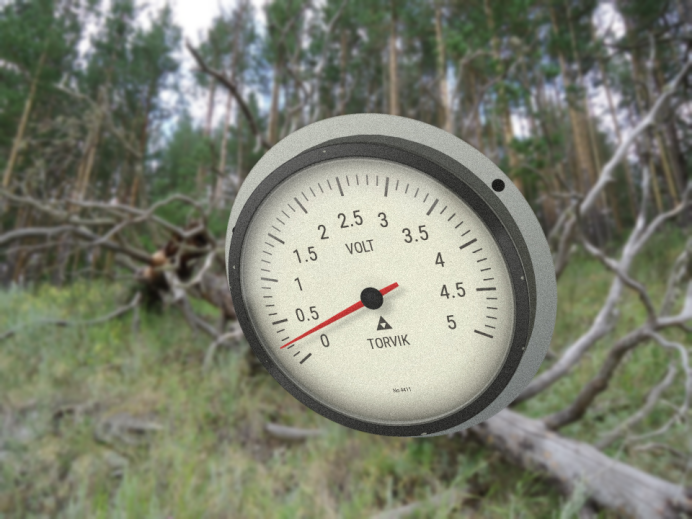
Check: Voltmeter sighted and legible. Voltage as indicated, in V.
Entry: 0.25 V
